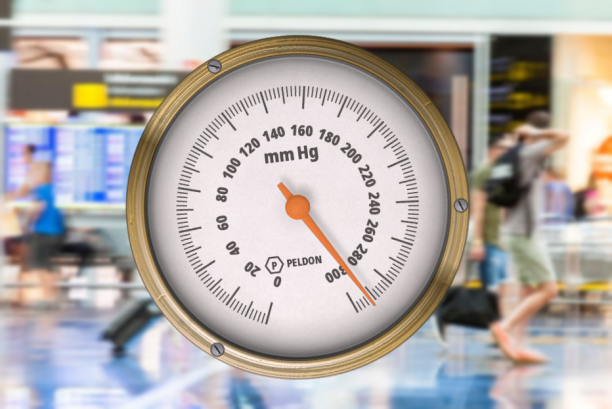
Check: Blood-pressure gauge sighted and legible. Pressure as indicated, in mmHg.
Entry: 292 mmHg
